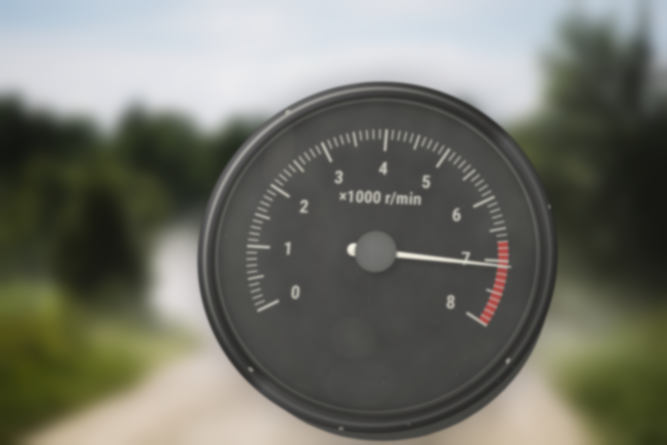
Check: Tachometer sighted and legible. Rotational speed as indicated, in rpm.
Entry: 7100 rpm
